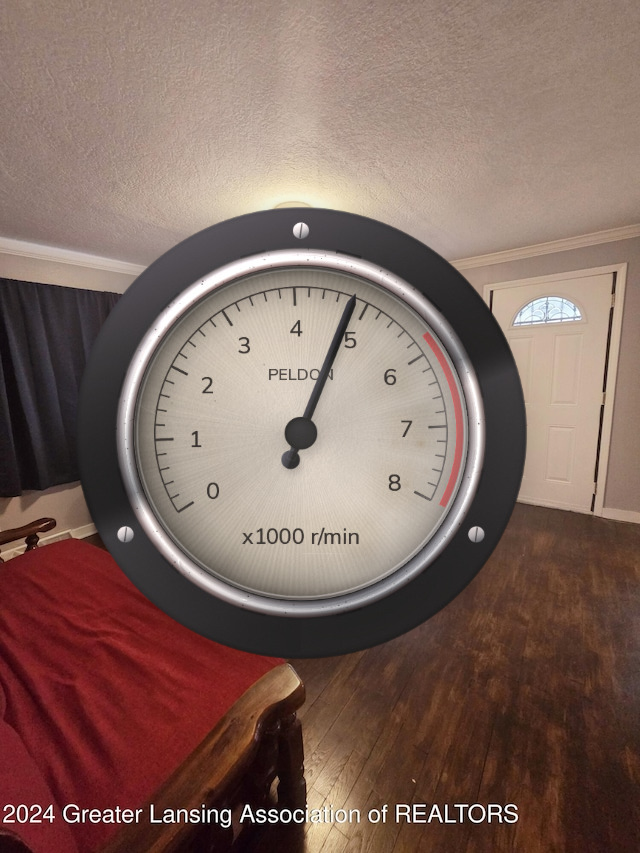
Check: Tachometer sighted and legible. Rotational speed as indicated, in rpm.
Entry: 4800 rpm
